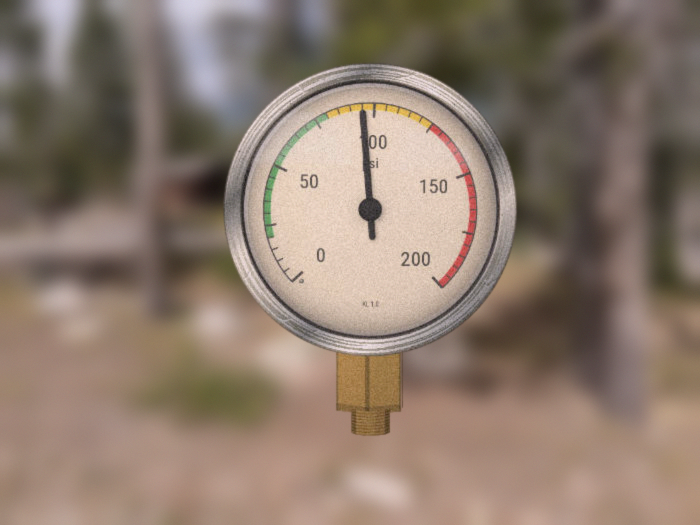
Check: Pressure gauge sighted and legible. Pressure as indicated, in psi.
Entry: 95 psi
